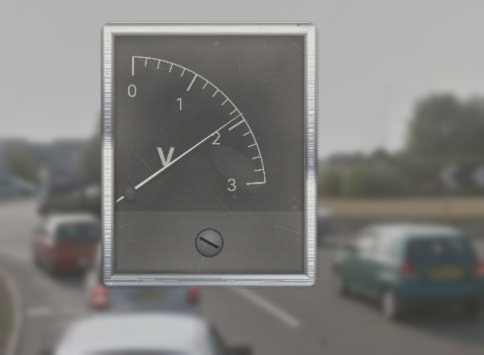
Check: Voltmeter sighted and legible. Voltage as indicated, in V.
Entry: 1.9 V
